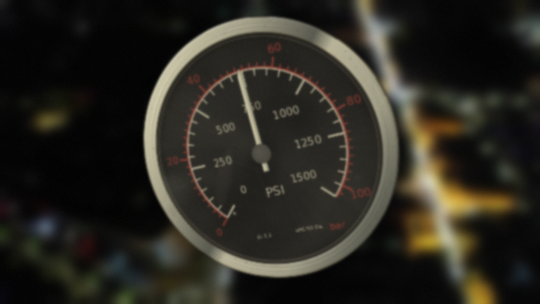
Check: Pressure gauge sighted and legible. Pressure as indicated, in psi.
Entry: 750 psi
